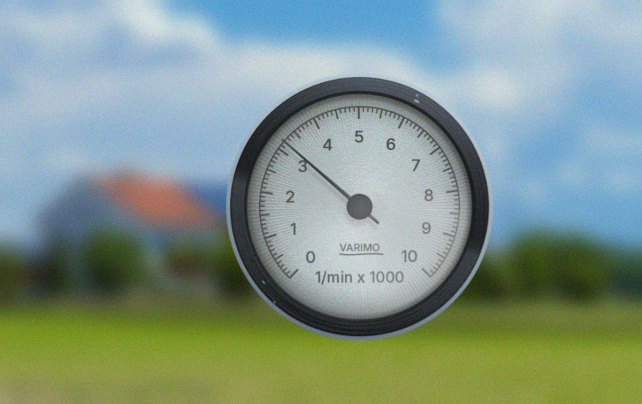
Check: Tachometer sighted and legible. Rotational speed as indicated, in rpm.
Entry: 3200 rpm
